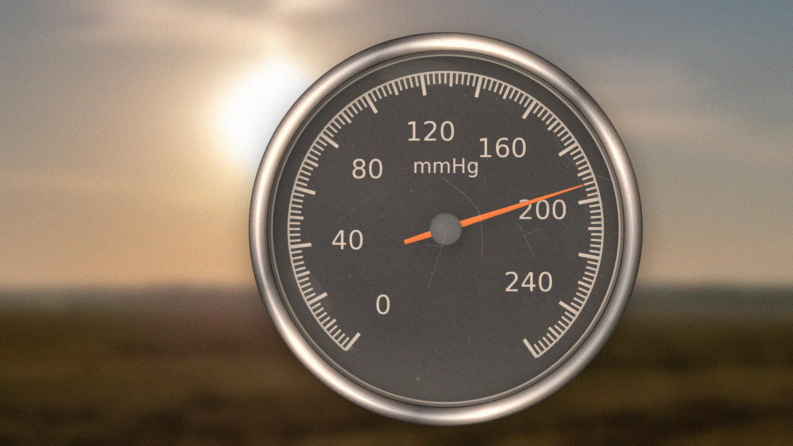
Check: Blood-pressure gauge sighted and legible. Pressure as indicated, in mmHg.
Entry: 194 mmHg
